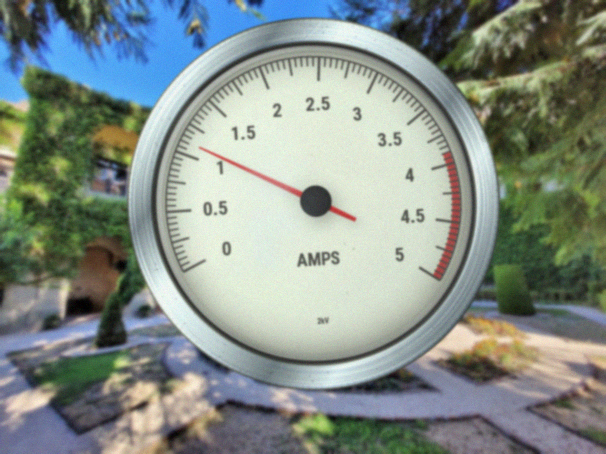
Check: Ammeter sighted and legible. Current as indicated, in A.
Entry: 1.1 A
